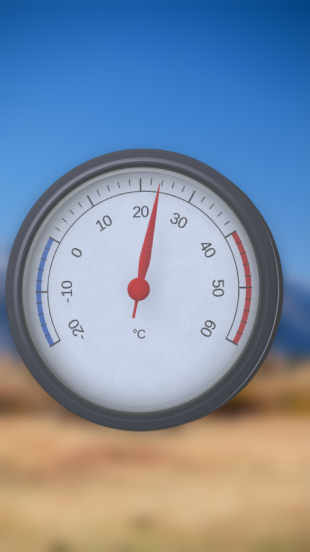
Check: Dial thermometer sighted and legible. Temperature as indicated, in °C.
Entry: 24 °C
